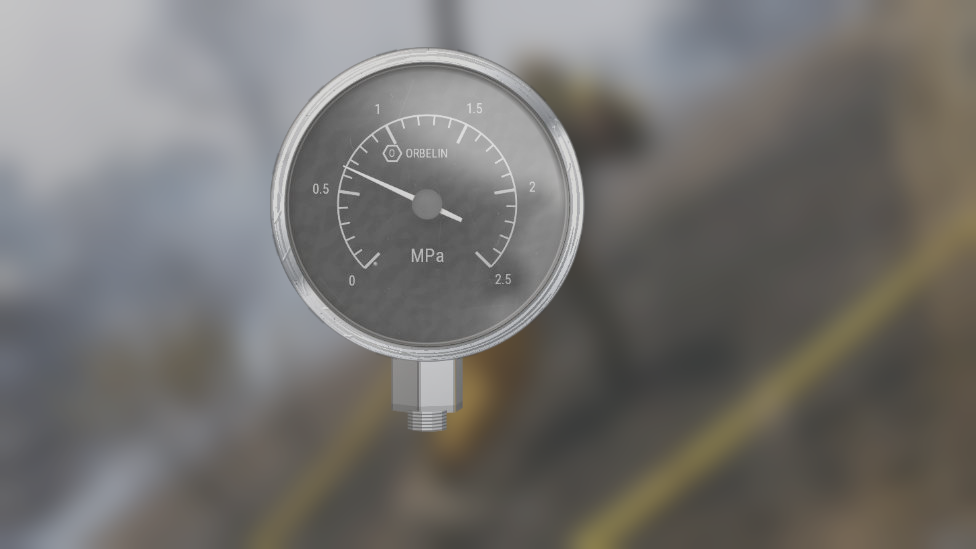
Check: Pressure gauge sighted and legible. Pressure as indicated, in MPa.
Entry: 0.65 MPa
